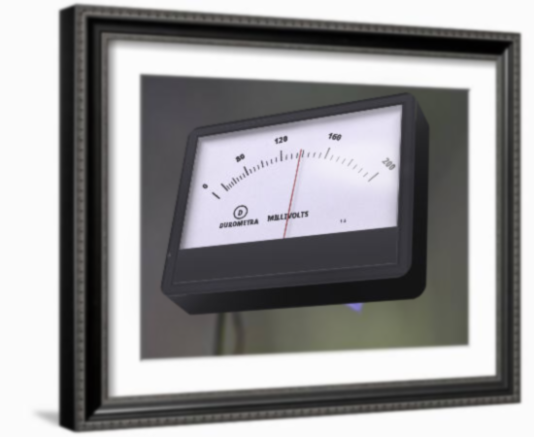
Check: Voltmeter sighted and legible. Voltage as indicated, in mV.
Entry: 140 mV
